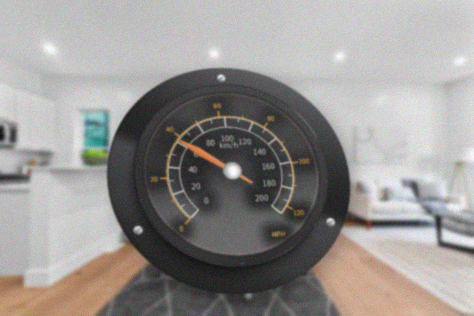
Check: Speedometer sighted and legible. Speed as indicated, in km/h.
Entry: 60 km/h
